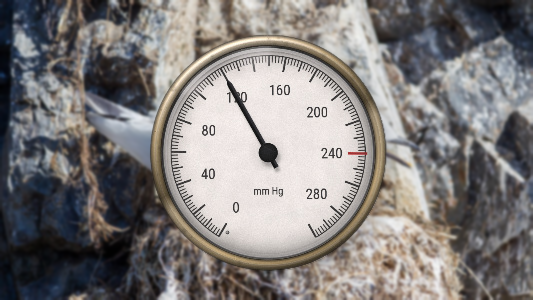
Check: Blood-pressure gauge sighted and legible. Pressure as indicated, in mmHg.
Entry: 120 mmHg
